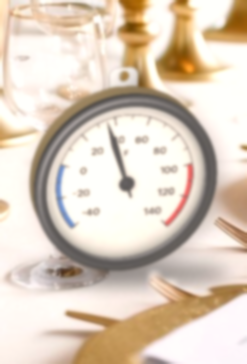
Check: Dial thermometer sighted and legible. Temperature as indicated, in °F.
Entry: 35 °F
